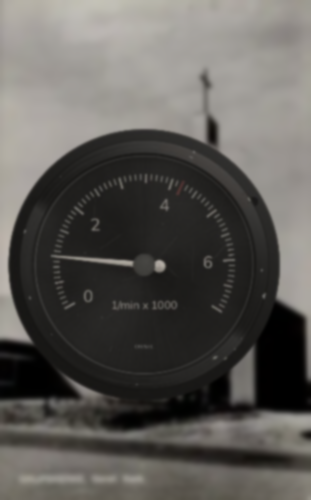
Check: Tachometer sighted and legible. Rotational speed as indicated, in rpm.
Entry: 1000 rpm
